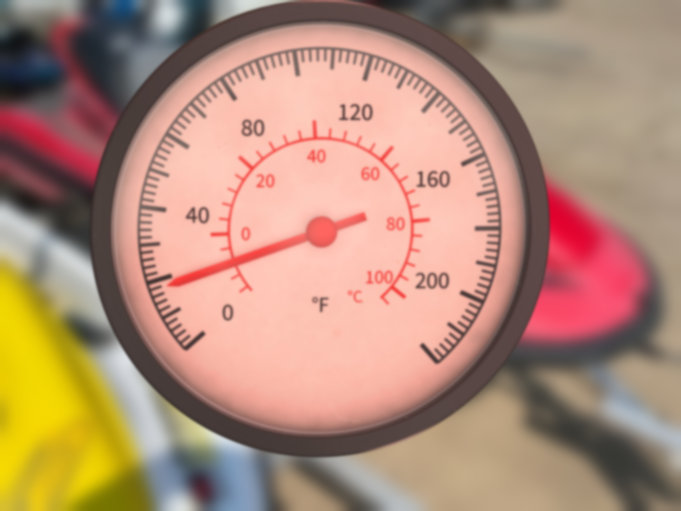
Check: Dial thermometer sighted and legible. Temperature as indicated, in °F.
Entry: 18 °F
